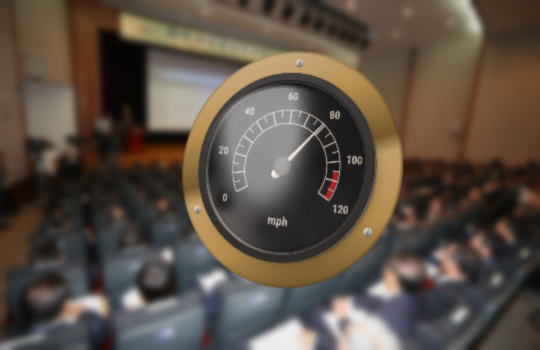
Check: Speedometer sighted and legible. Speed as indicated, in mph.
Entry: 80 mph
